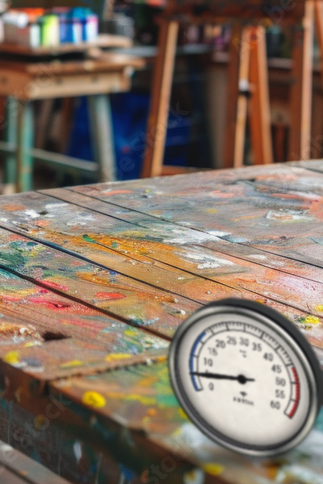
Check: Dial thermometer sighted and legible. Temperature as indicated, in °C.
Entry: 5 °C
